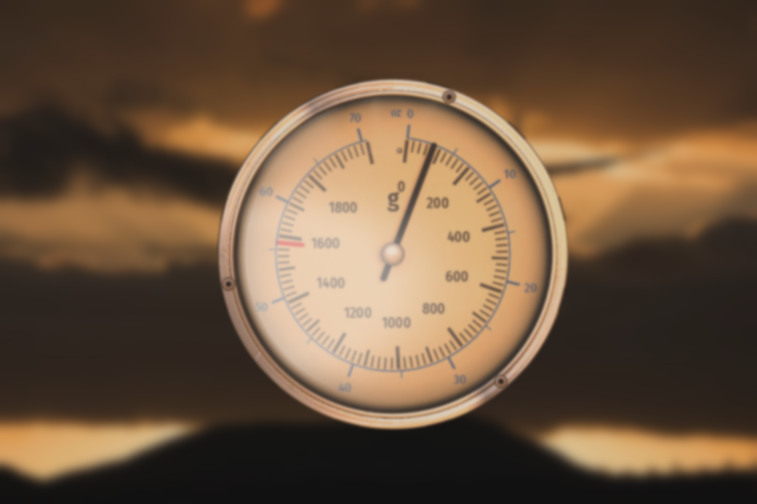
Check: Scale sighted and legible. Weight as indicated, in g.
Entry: 80 g
